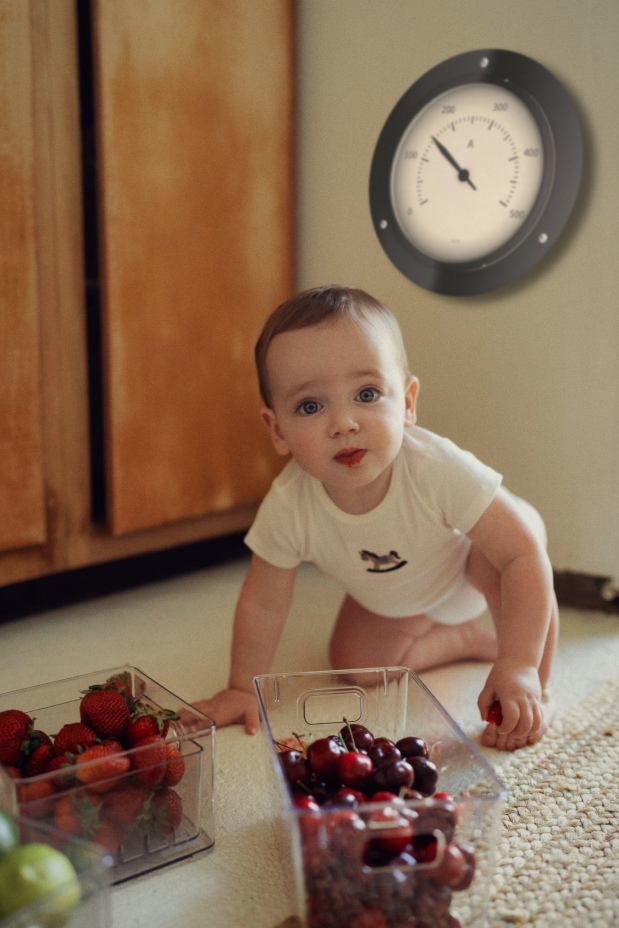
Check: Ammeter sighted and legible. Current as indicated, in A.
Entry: 150 A
